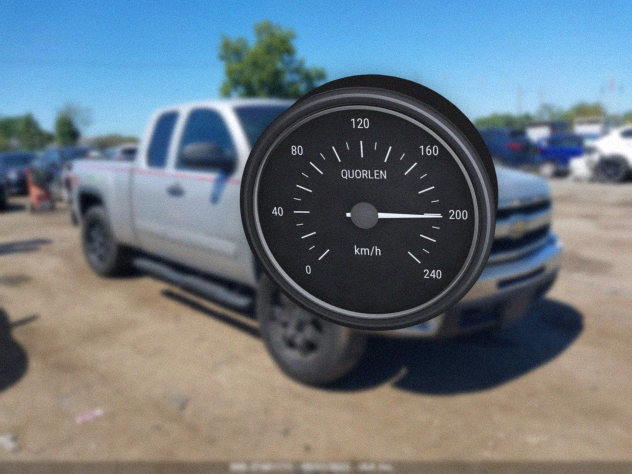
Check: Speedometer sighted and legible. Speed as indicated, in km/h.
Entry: 200 km/h
